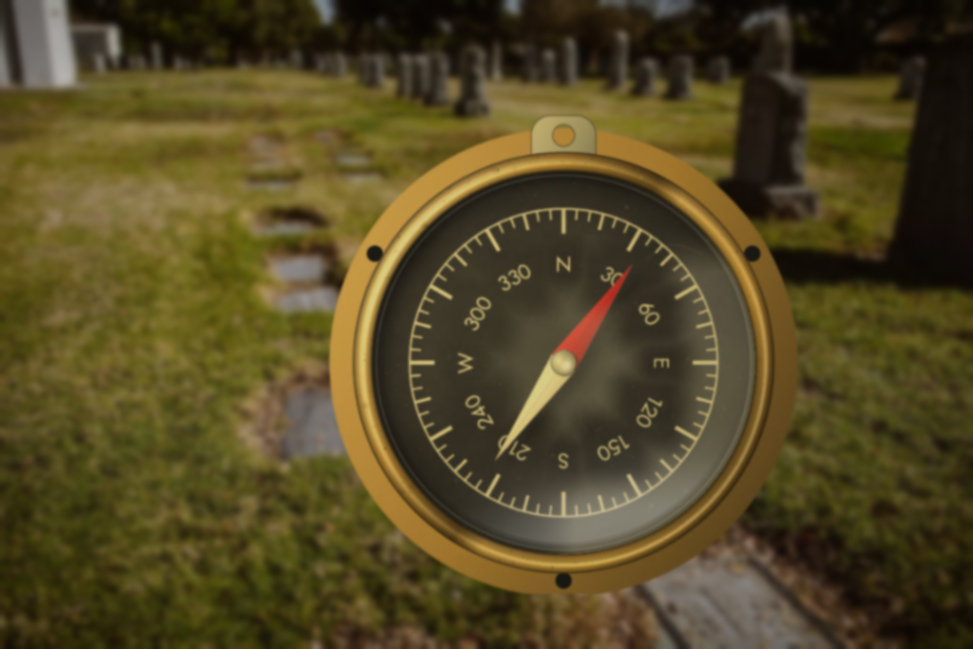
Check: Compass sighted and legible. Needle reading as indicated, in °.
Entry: 35 °
